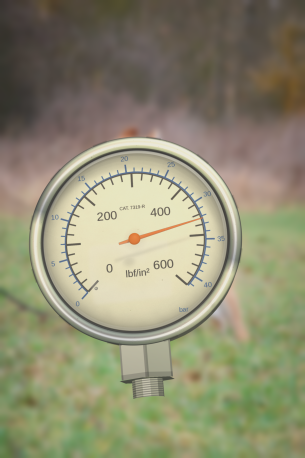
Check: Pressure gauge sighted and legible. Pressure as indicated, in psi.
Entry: 470 psi
